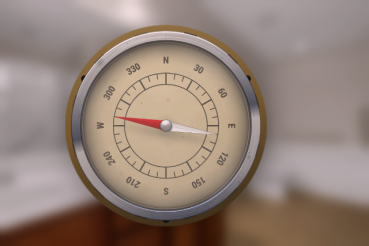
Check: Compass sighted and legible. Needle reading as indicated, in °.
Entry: 280 °
